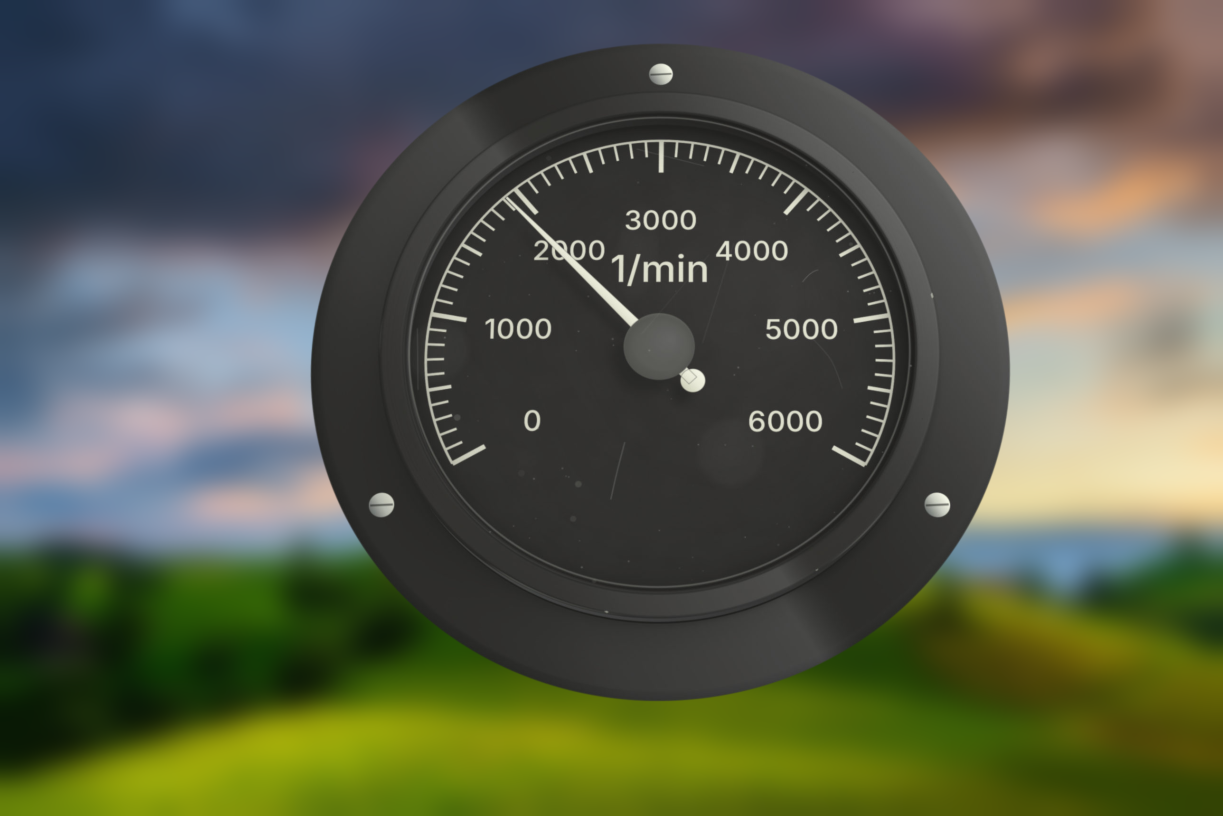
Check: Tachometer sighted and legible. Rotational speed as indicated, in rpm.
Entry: 1900 rpm
